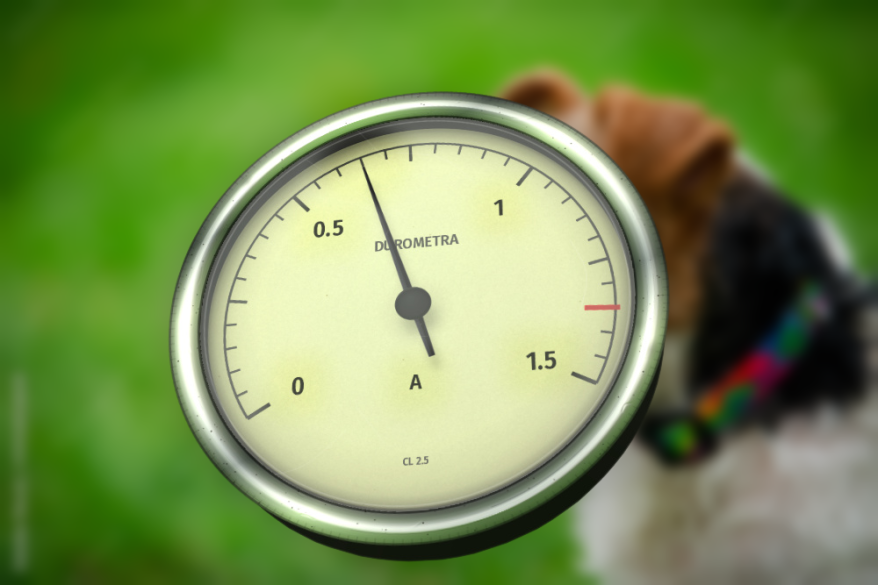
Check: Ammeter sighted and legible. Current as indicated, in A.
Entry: 0.65 A
